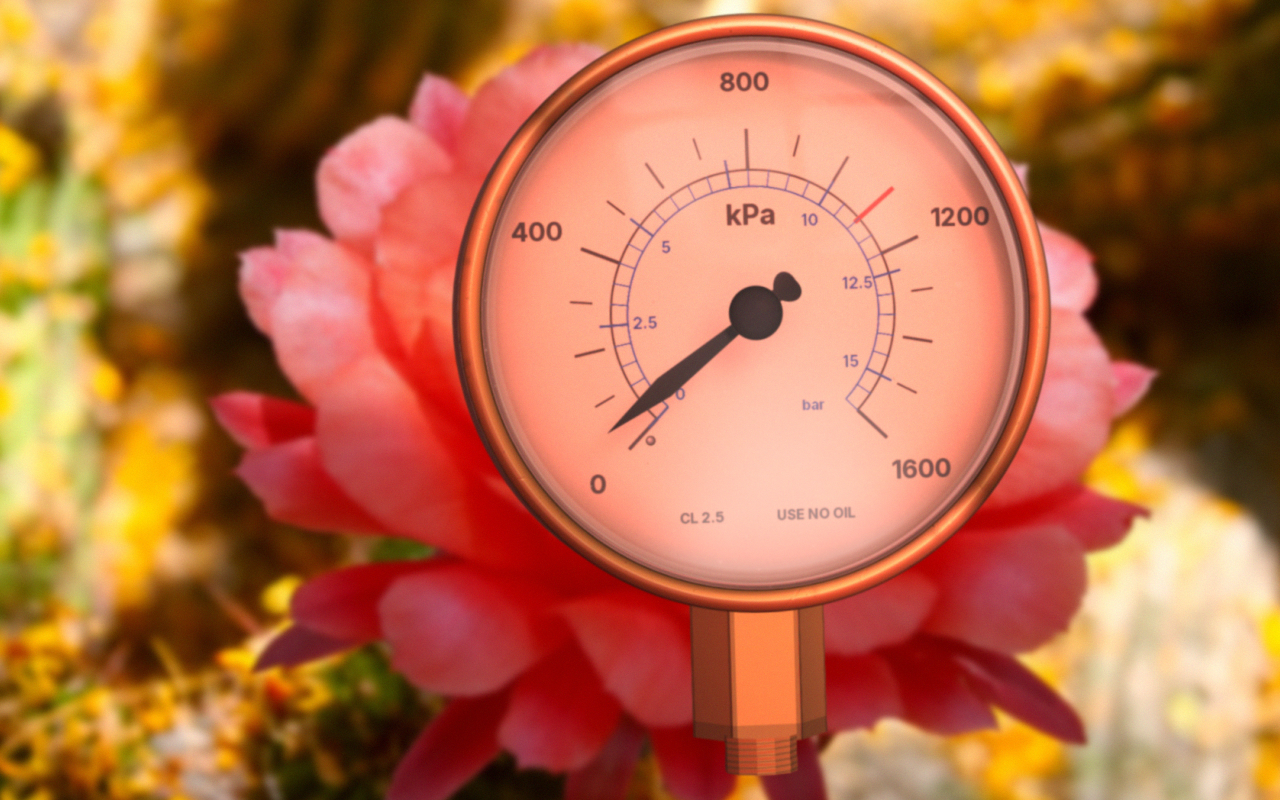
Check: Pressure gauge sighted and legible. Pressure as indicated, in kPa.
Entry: 50 kPa
